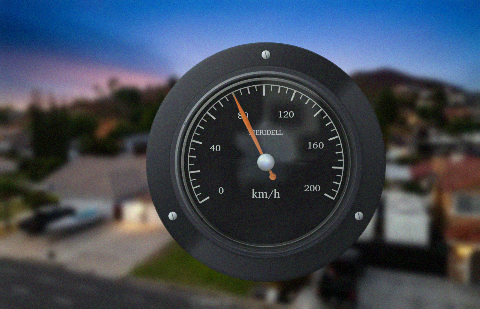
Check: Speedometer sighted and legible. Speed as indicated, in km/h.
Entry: 80 km/h
